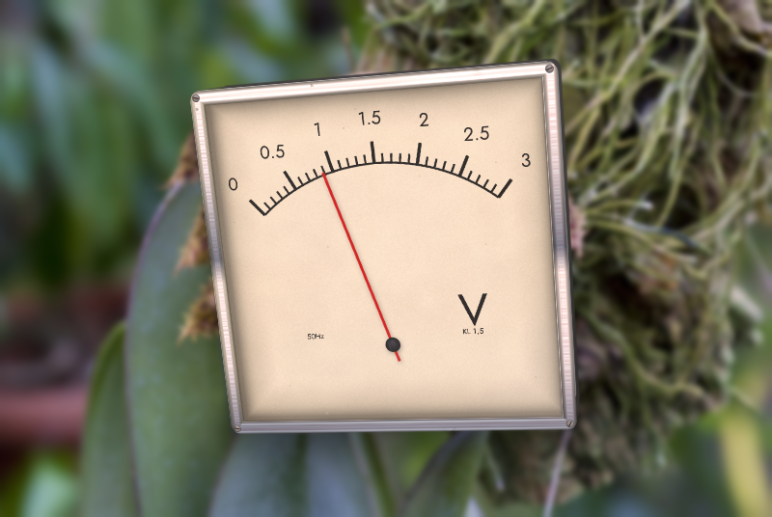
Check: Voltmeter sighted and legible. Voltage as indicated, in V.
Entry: 0.9 V
